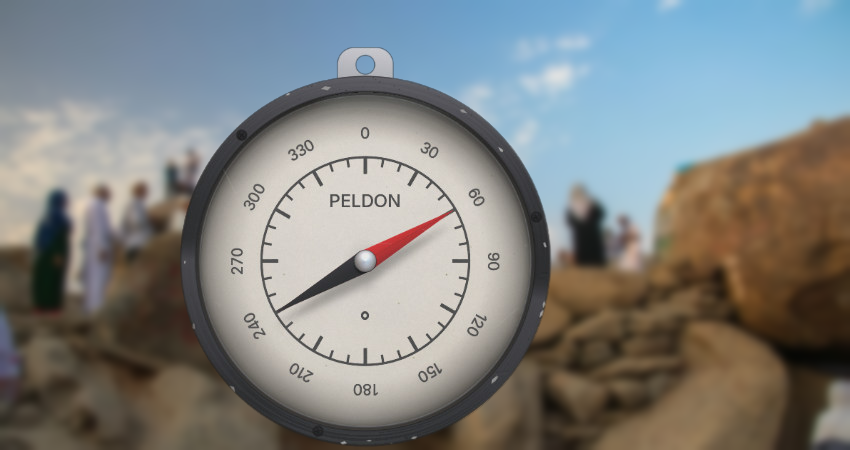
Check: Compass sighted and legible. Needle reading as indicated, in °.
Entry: 60 °
